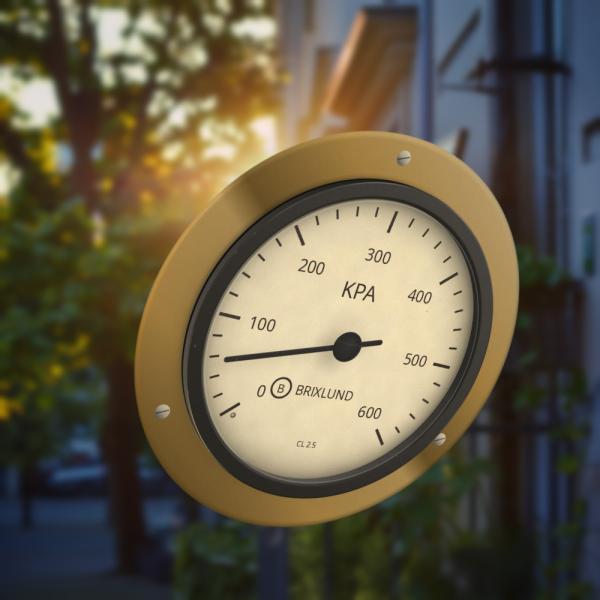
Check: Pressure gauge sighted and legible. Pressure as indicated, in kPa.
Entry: 60 kPa
